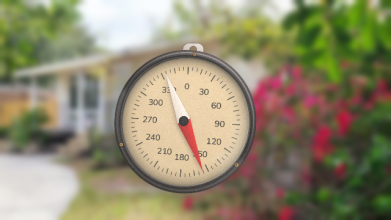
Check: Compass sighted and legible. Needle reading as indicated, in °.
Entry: 155 °
